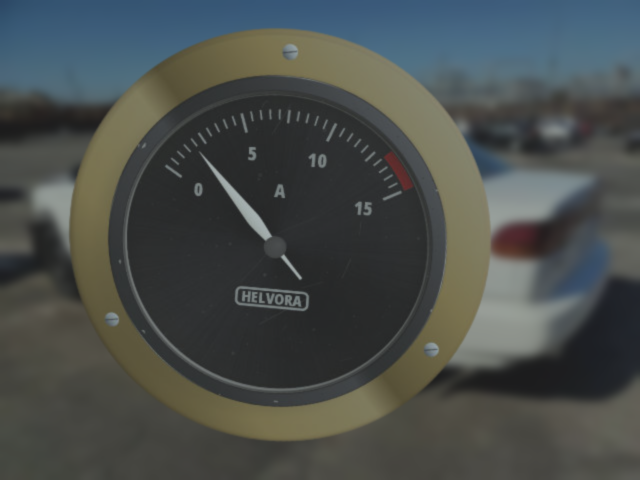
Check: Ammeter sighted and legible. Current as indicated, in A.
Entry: 2 A
